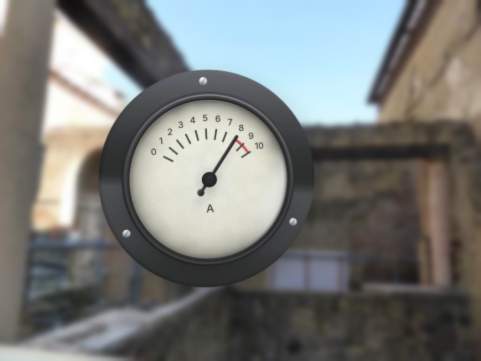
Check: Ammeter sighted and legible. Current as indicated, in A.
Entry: 8 A
